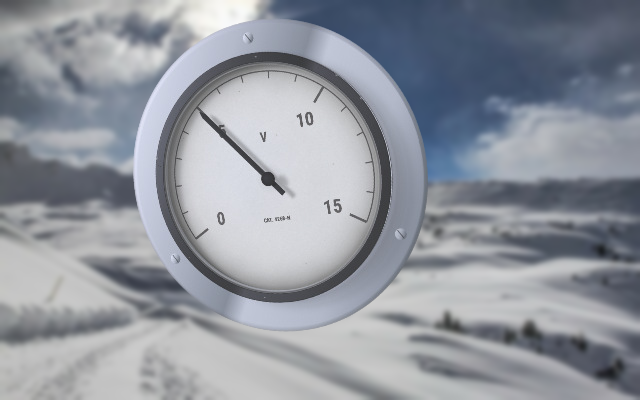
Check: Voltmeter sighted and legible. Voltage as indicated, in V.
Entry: 5 V
